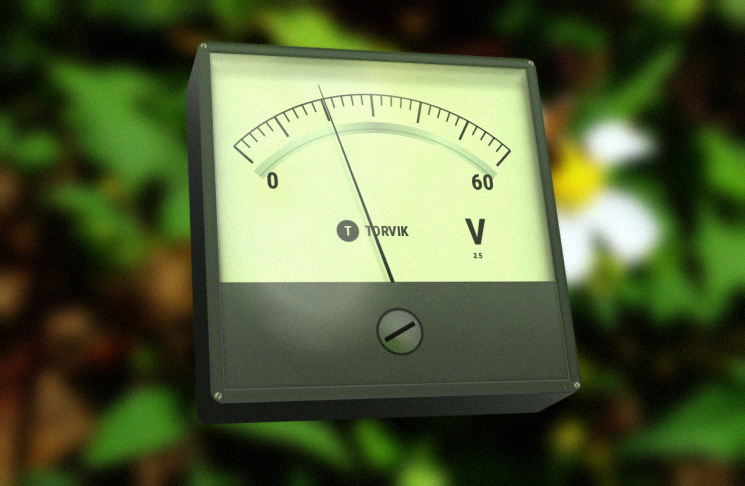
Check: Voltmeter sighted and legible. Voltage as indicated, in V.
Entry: 20 V
